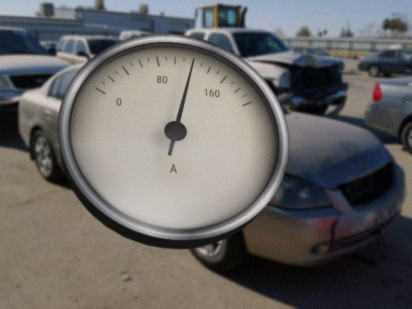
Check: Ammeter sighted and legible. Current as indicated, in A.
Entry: 120 A
